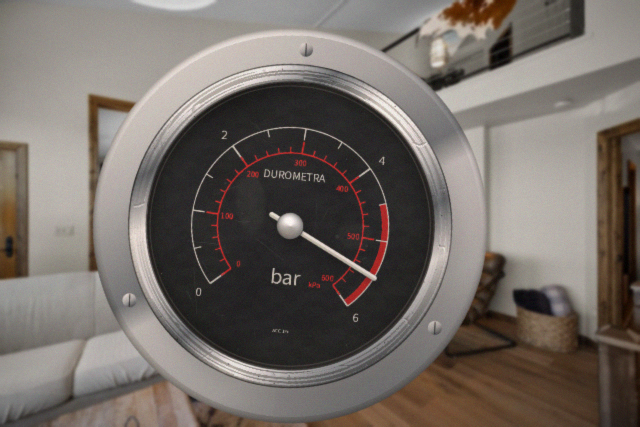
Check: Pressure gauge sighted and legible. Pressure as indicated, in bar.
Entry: 5.5 bar
